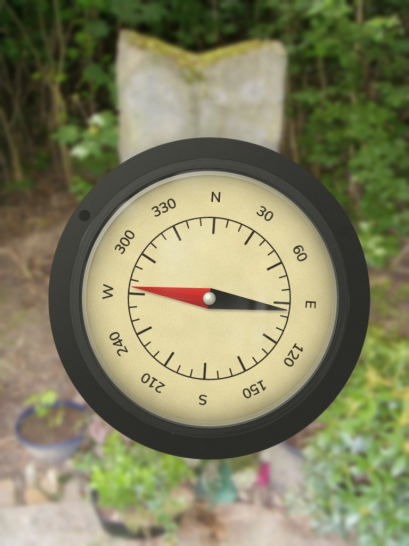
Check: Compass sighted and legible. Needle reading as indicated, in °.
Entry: 275 °
